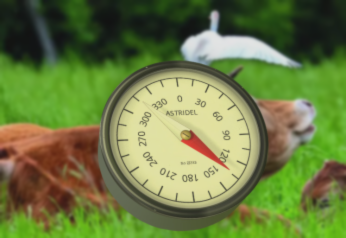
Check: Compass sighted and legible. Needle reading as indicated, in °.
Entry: 135 °
